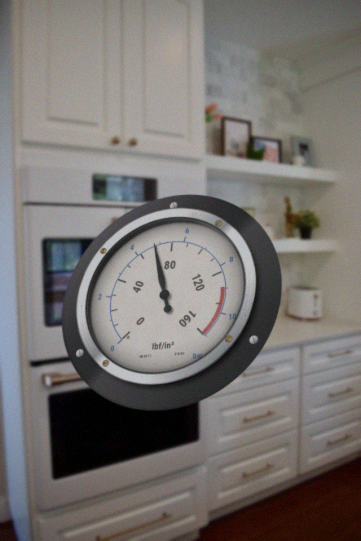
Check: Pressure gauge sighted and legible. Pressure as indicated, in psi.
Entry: 70 psi
